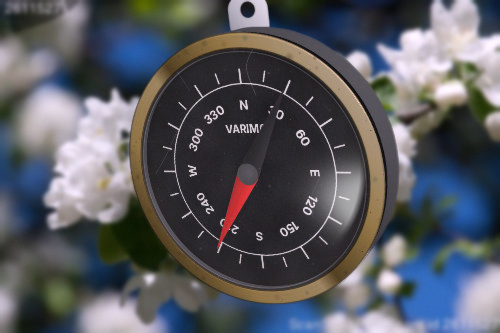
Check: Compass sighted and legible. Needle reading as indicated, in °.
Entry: 210 °
